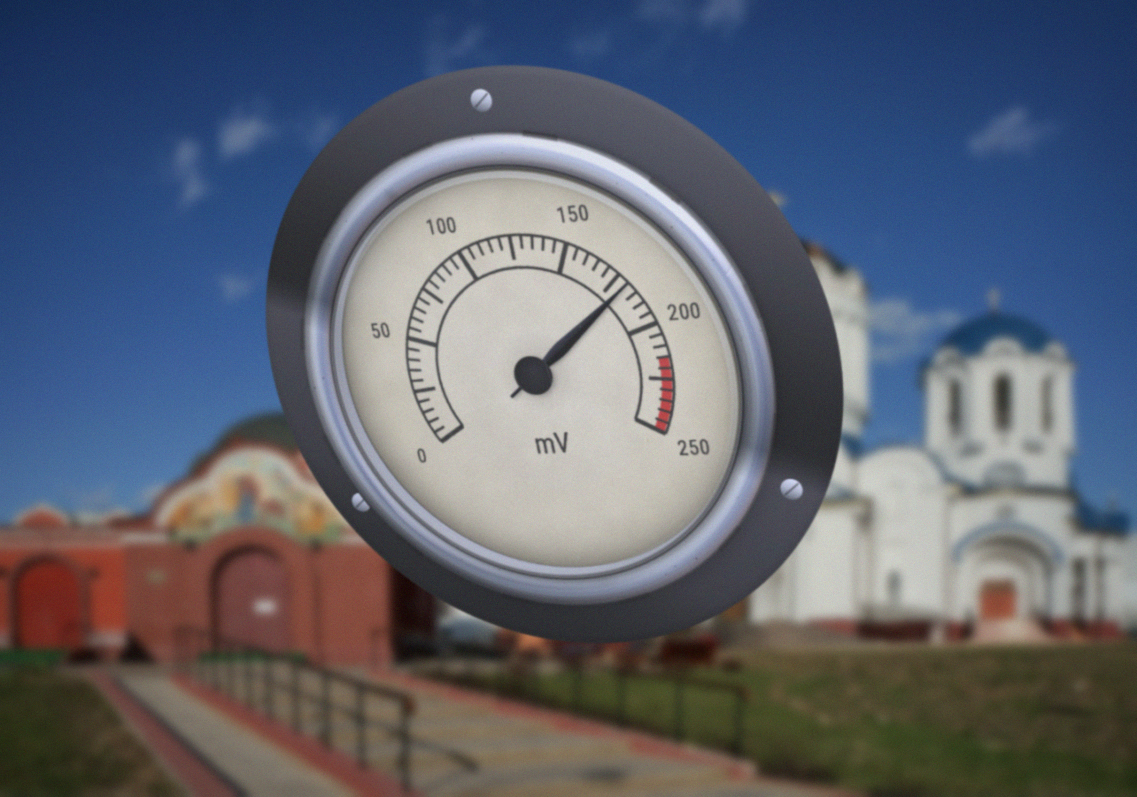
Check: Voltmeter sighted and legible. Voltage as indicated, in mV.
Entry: 180 mV
